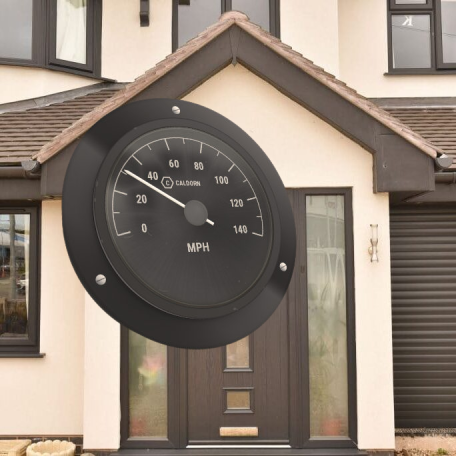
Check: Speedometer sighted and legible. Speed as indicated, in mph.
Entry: 30 mph
